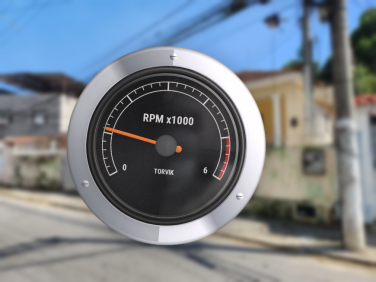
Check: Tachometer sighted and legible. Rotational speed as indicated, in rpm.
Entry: 1100 rpm
